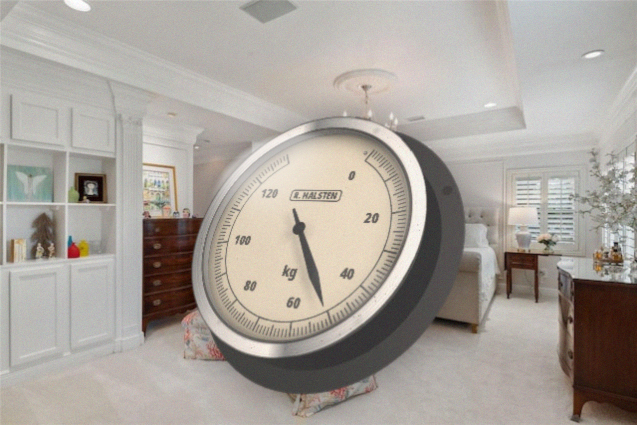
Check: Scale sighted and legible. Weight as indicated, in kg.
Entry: 50 kg
